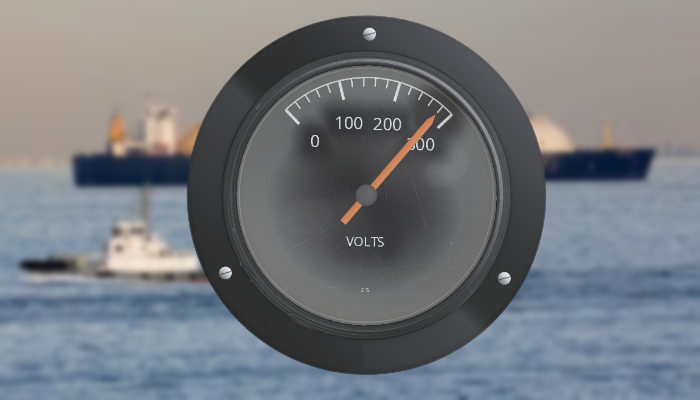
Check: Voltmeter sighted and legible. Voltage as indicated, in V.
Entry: 280 V
